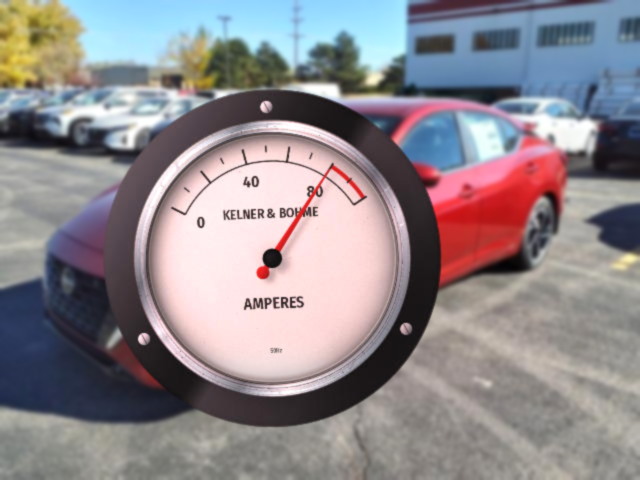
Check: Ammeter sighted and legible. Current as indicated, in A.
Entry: 80 A
